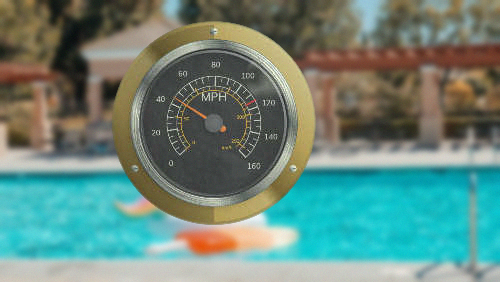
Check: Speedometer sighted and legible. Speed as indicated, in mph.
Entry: 45 mph
